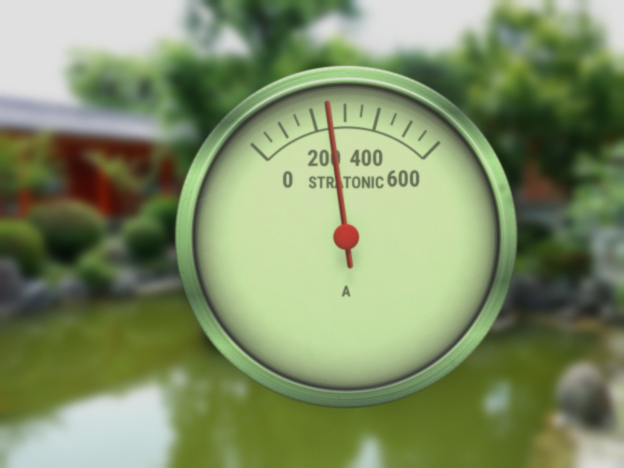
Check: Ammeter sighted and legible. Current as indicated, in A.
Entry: 250 A
